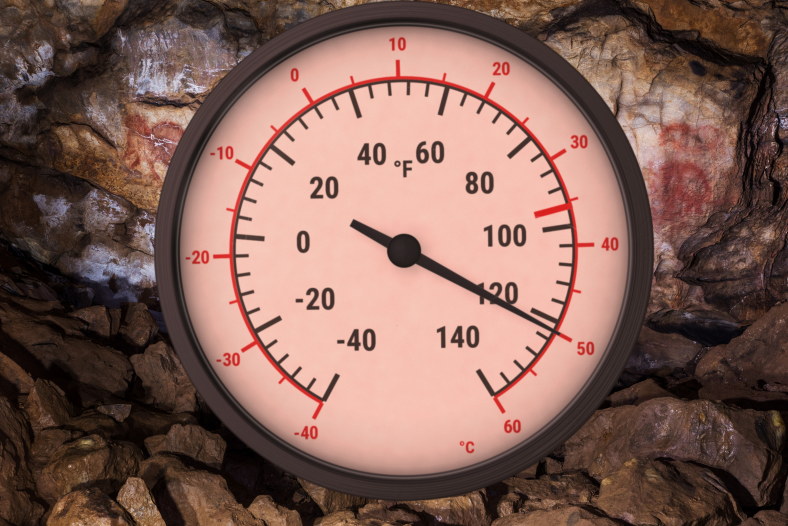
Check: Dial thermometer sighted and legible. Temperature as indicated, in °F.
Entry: 122 °F
